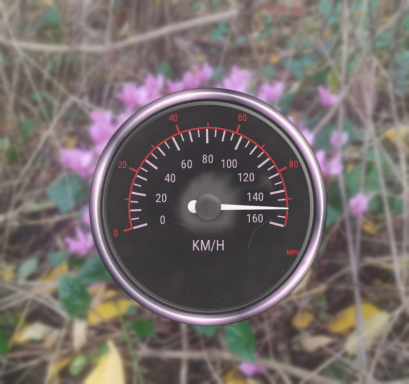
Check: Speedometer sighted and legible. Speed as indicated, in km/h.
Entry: 150 km/h
